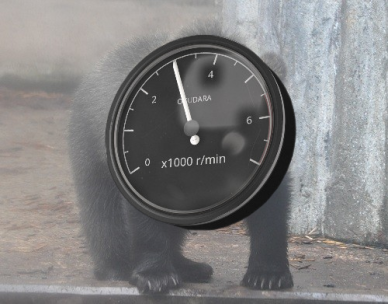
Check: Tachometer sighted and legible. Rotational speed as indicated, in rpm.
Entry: 3000 rpm
